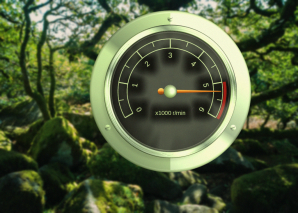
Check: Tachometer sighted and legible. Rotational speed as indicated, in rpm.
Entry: 5250 rpm
